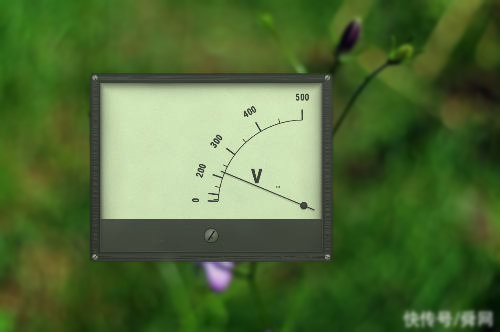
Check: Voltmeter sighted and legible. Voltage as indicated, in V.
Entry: 225 V
